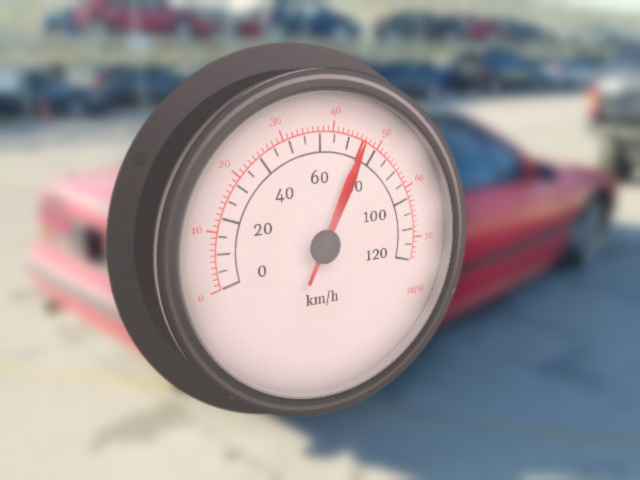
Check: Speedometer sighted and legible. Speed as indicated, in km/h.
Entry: 75 km/h
